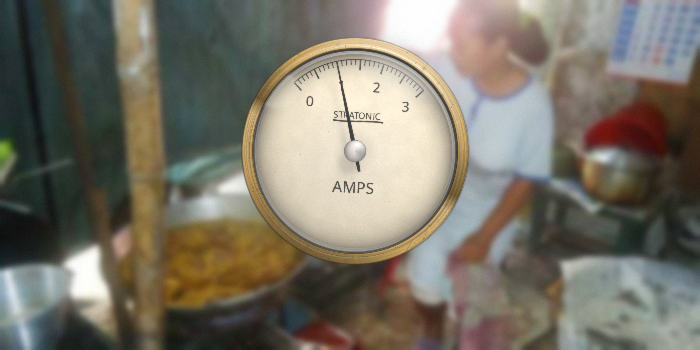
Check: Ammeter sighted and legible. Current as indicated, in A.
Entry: 1 A
